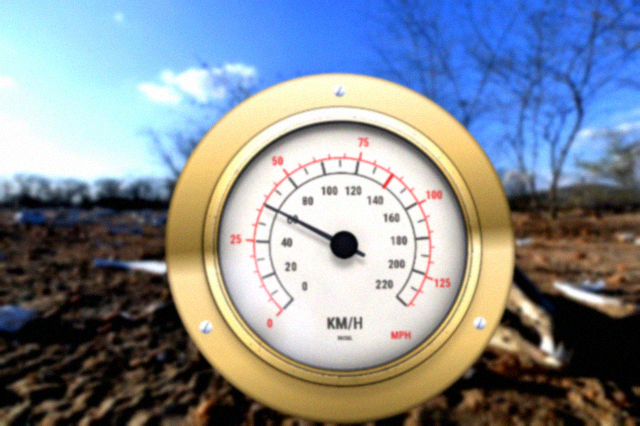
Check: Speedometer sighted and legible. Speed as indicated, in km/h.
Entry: 60 km/h
